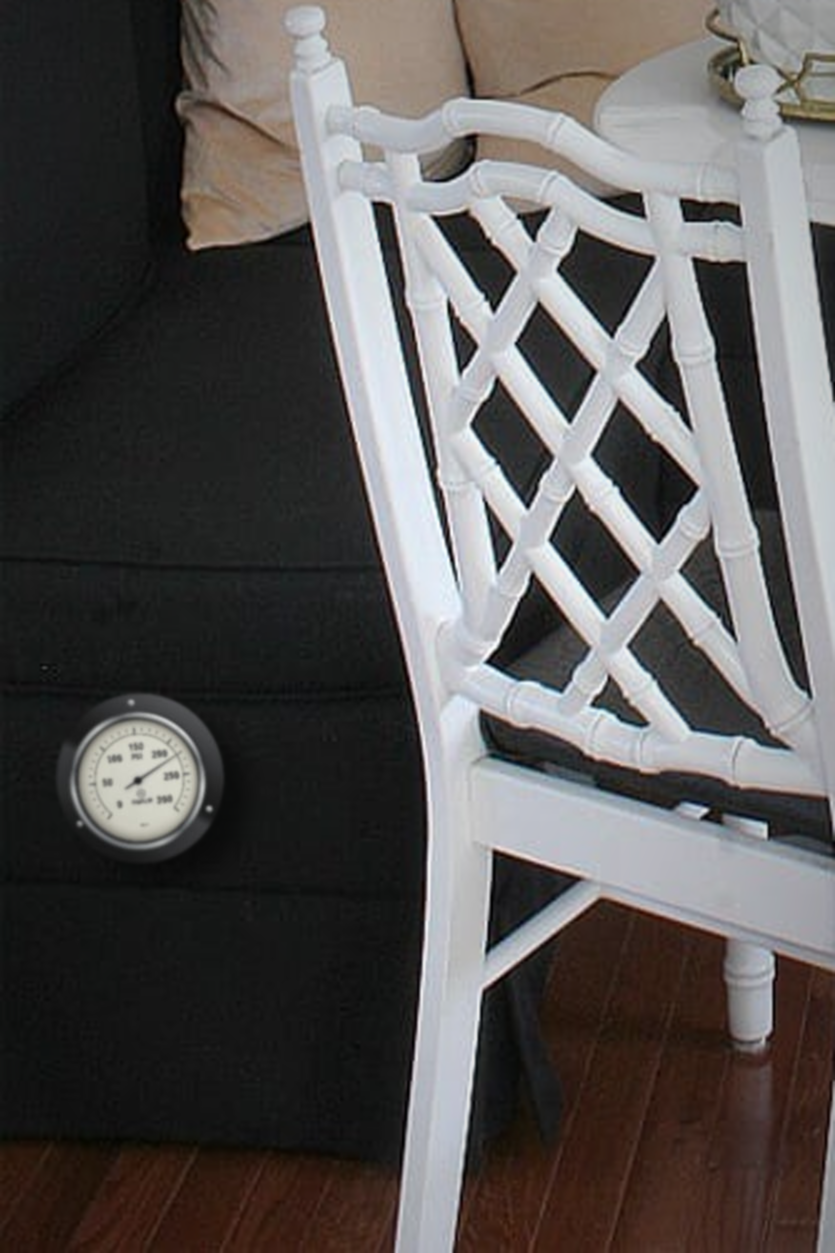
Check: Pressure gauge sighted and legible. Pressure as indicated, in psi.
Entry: 220 psi
